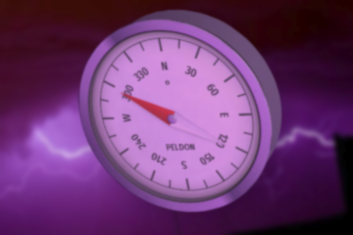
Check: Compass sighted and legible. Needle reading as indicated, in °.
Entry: 300 °
